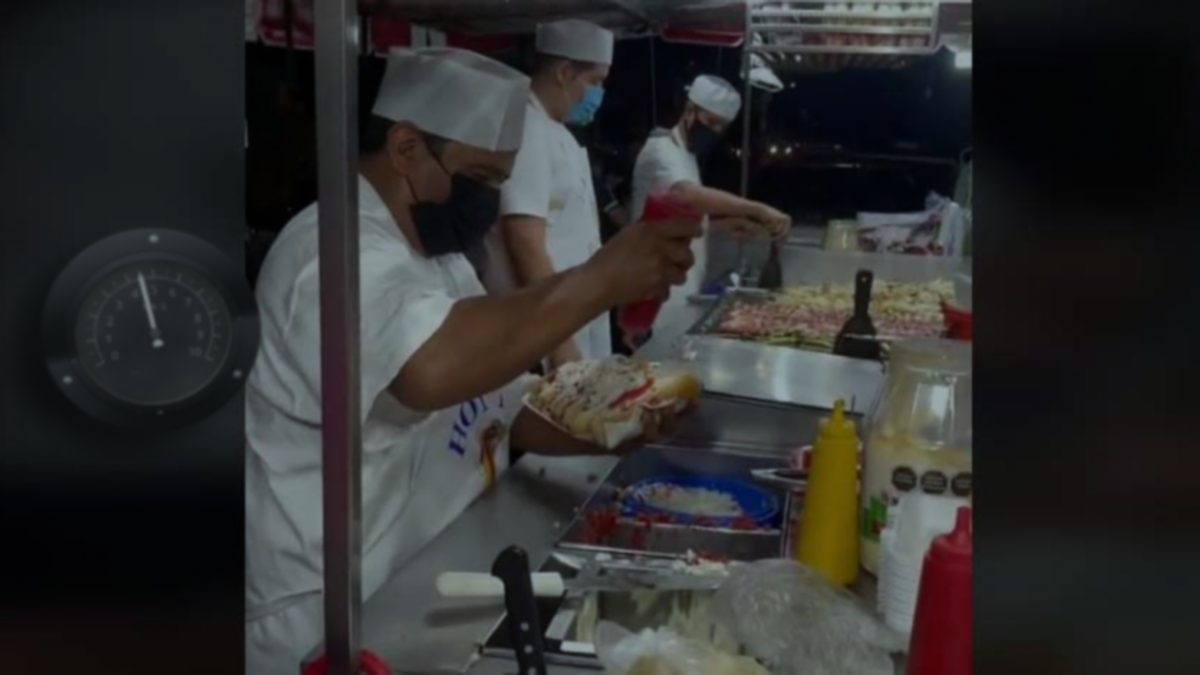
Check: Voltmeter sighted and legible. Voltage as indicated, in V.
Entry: 4.5 V
